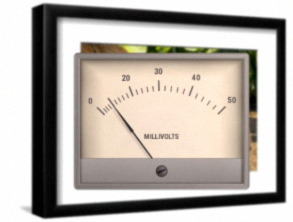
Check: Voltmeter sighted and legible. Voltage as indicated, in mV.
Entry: 10 mV
